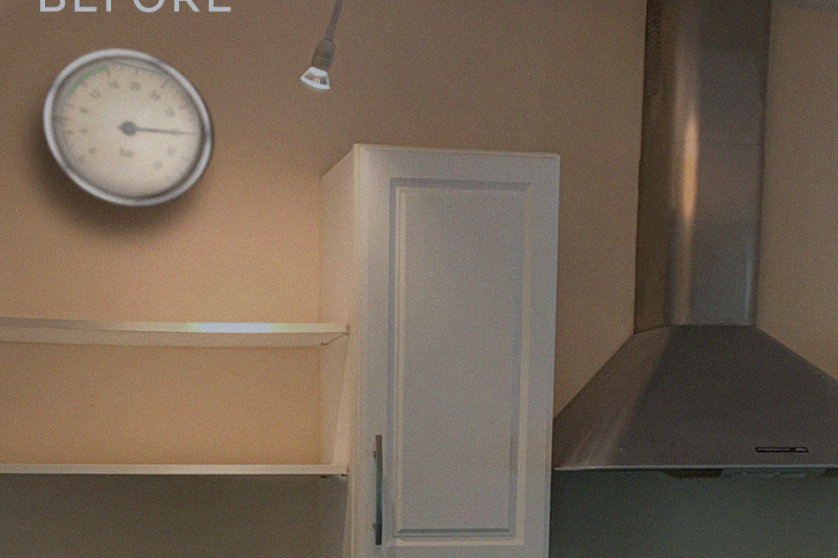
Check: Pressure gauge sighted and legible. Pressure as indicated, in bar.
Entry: 32 bar
